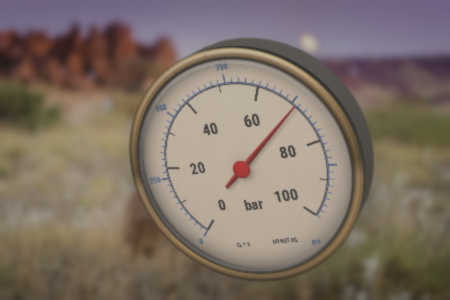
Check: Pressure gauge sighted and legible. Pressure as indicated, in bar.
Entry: 70 bar
